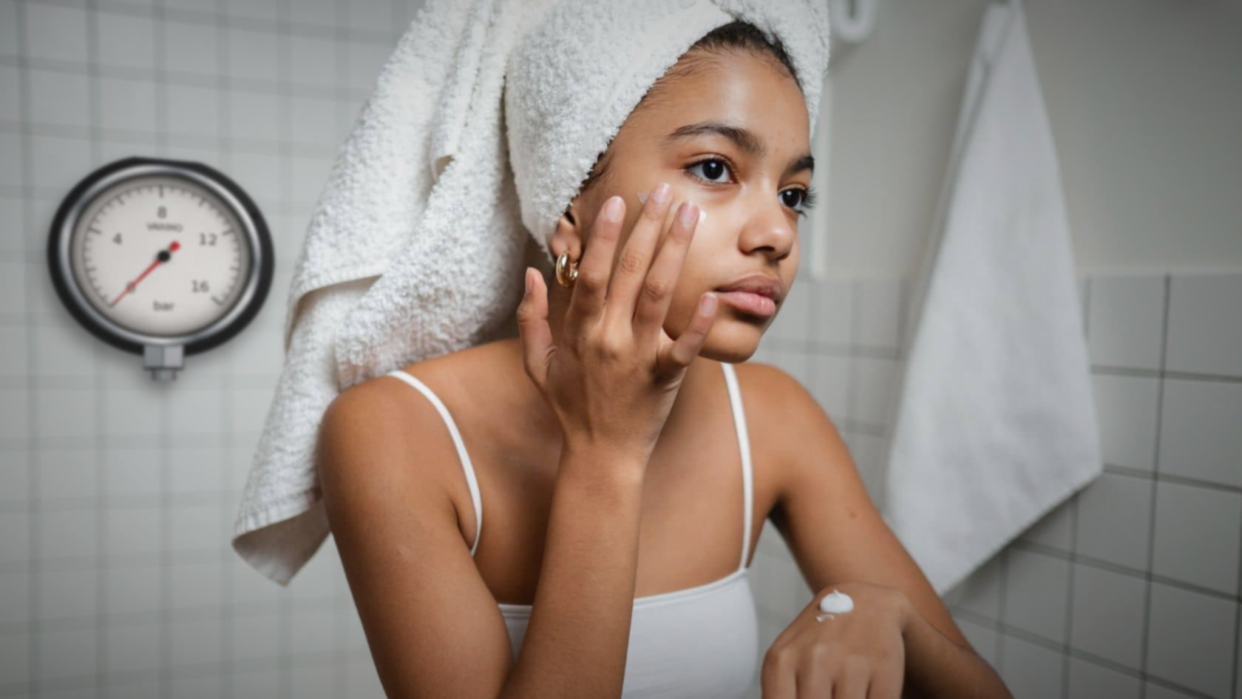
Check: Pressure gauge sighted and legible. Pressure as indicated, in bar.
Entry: 0 bar
